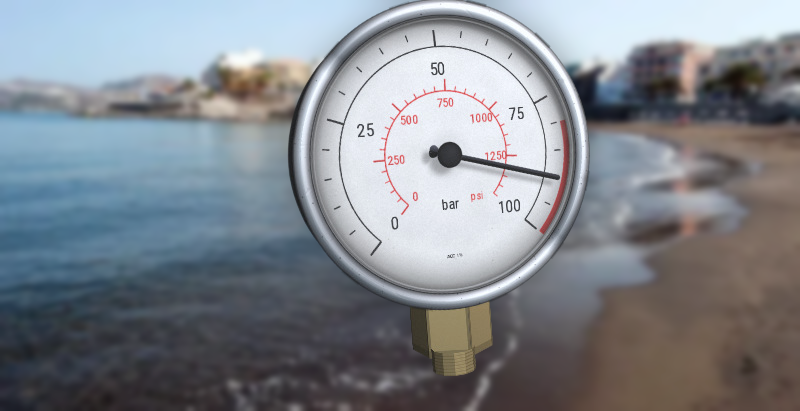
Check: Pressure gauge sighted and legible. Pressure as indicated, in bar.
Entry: 90 bar
